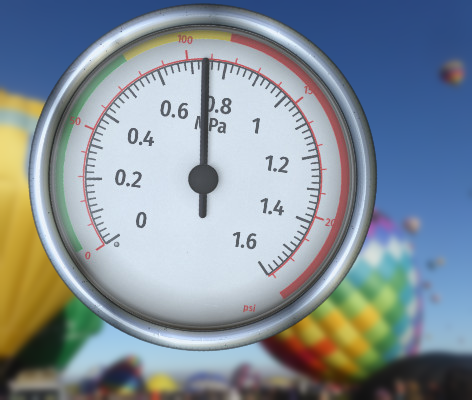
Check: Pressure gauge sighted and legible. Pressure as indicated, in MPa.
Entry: 0.74 MPa
